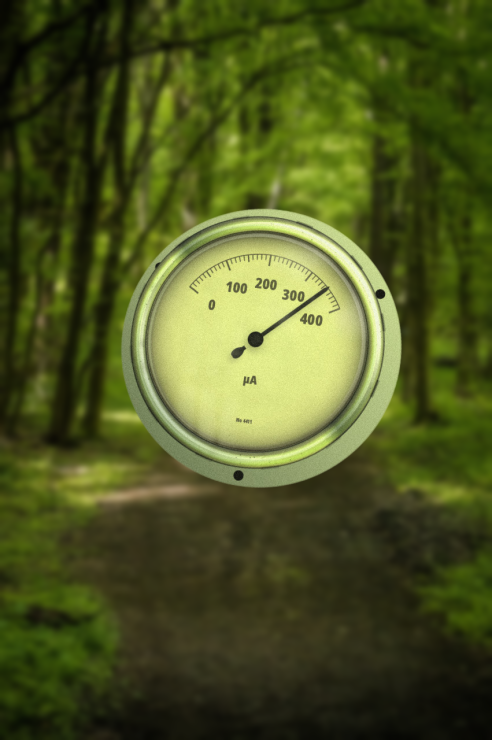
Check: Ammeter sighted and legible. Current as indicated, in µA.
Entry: 350 µA
